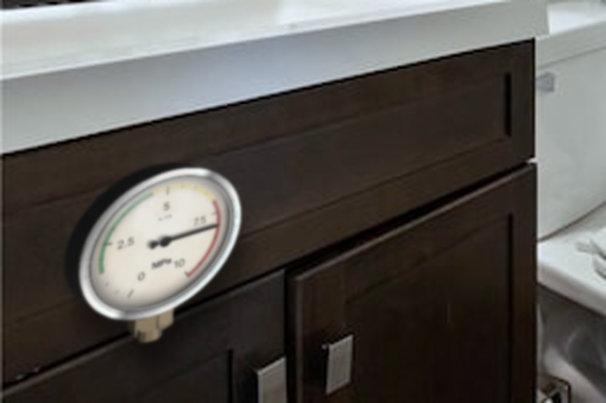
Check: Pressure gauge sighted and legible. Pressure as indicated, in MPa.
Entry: 8 MPa
